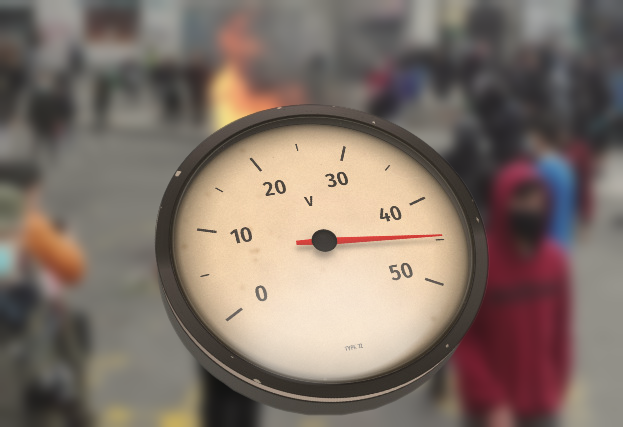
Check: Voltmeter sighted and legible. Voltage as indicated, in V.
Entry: 45 V
